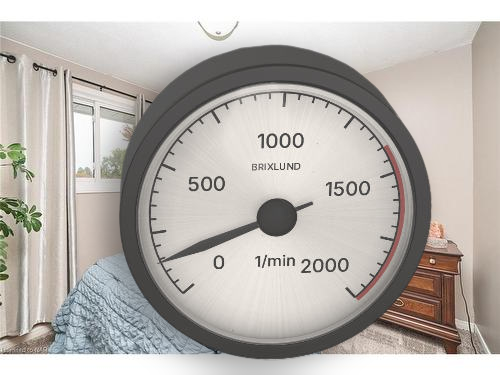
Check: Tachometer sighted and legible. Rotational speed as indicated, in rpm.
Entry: 150 rpm
